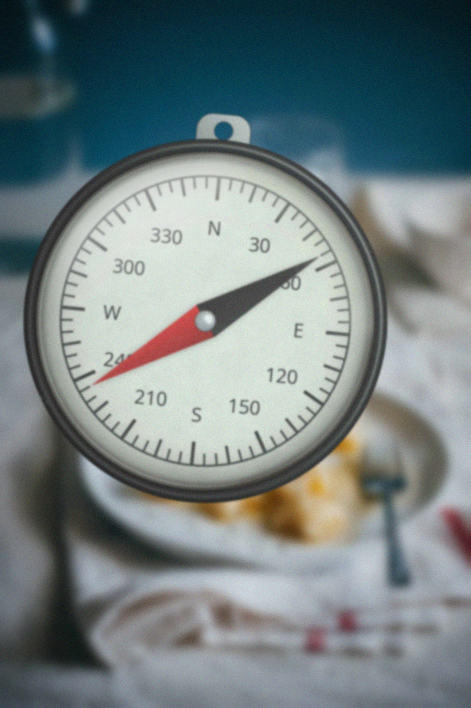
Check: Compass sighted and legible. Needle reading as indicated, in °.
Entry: 235 °
